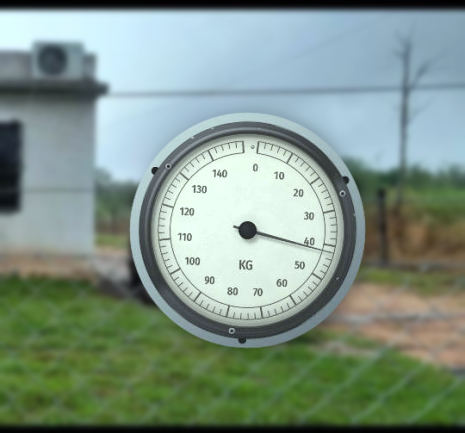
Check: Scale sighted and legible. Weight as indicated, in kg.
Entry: 42 kg
